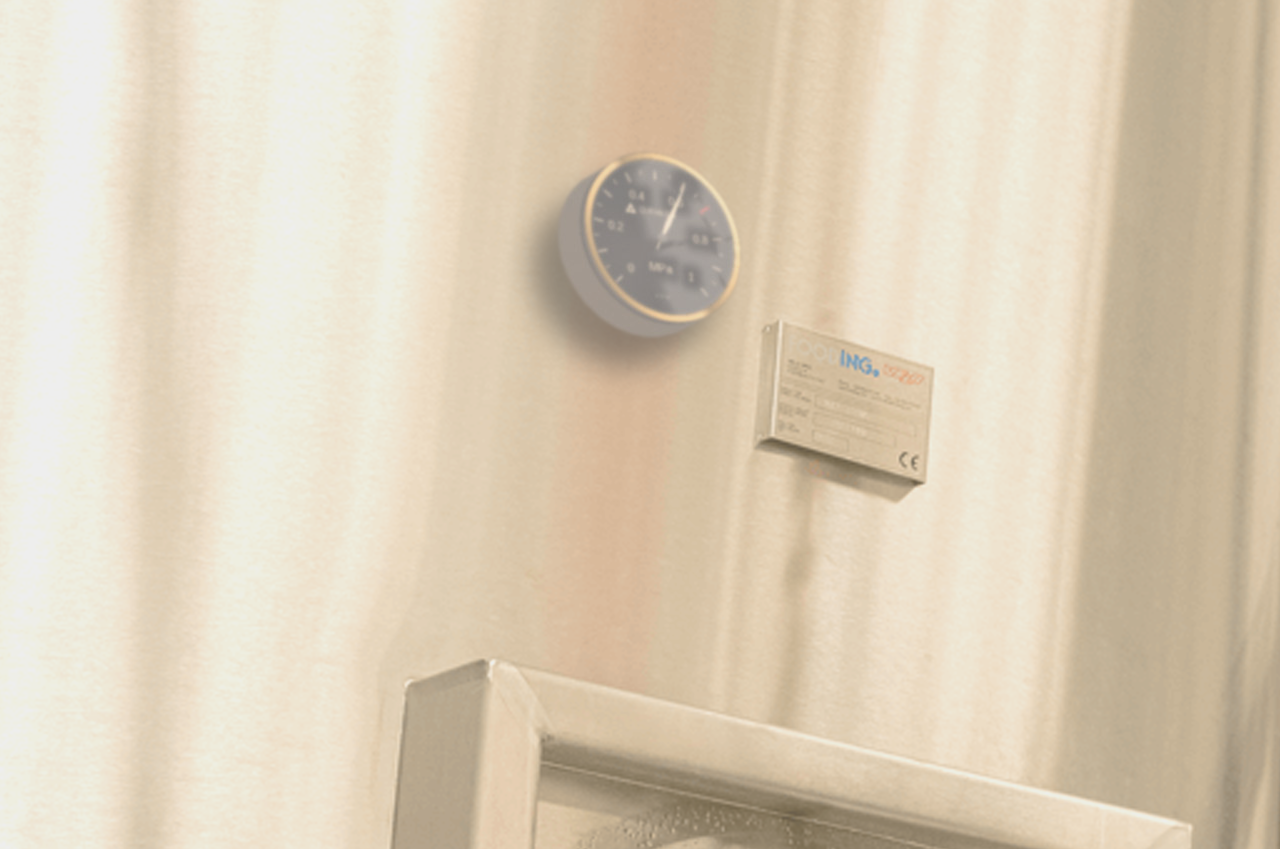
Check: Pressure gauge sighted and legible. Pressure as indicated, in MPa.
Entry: 0.6 MPa
